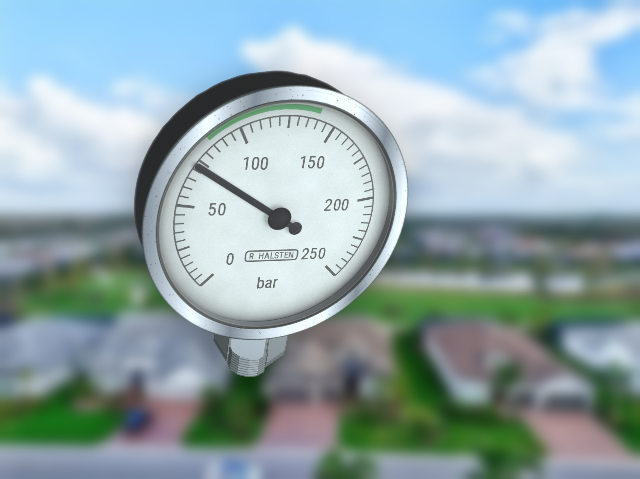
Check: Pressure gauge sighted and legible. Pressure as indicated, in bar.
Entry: 72.5 bar
